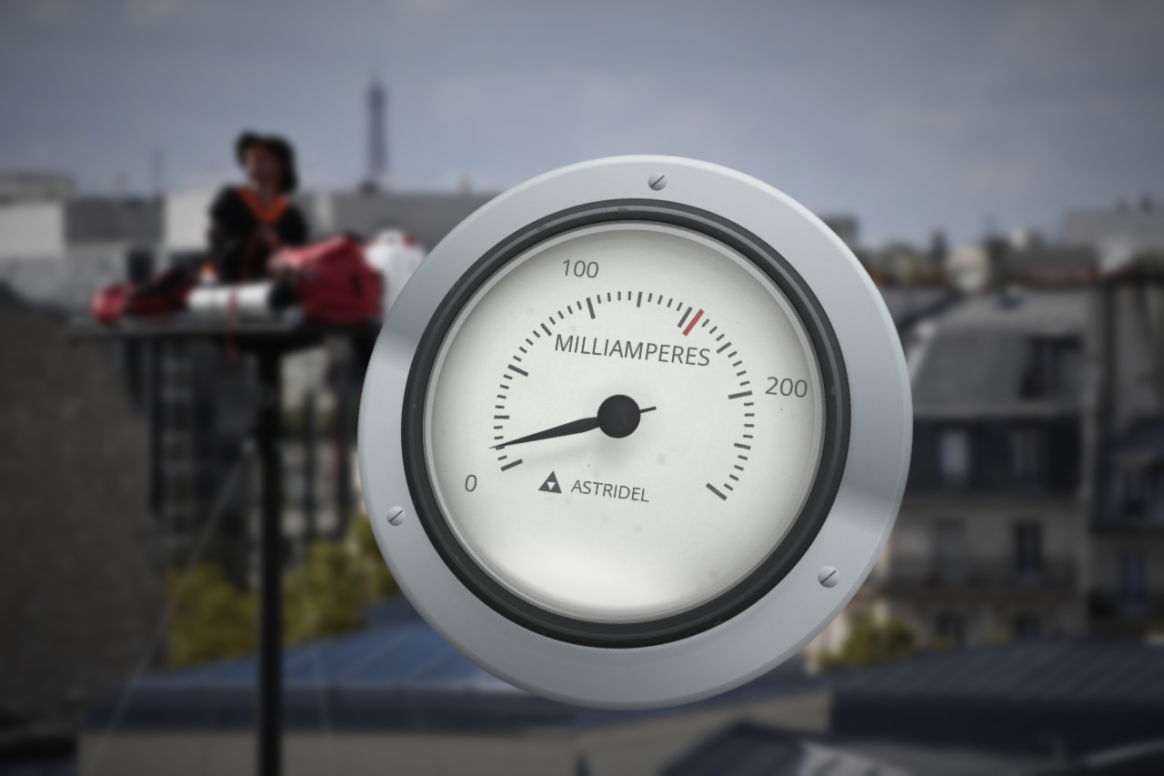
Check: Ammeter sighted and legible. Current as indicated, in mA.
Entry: 10 mA
